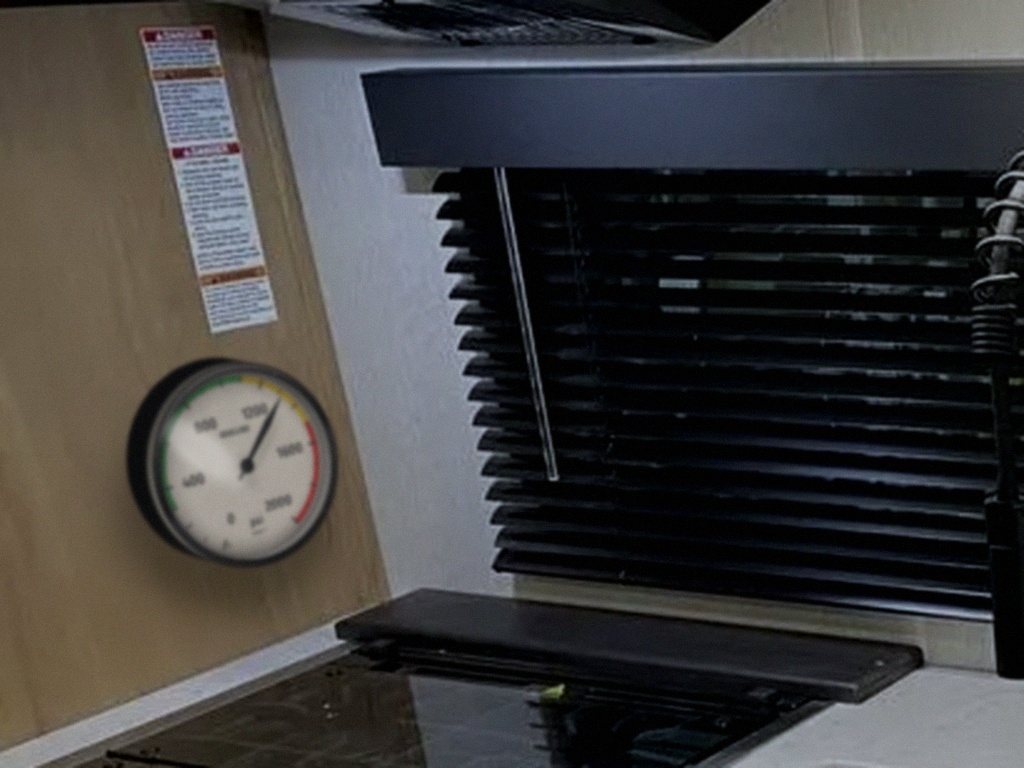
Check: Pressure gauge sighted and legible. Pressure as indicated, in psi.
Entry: 1300 psi
